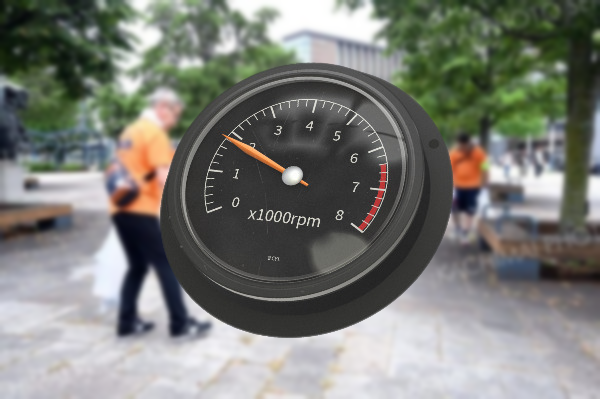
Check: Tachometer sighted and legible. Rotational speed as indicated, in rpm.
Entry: 1800 rpm
